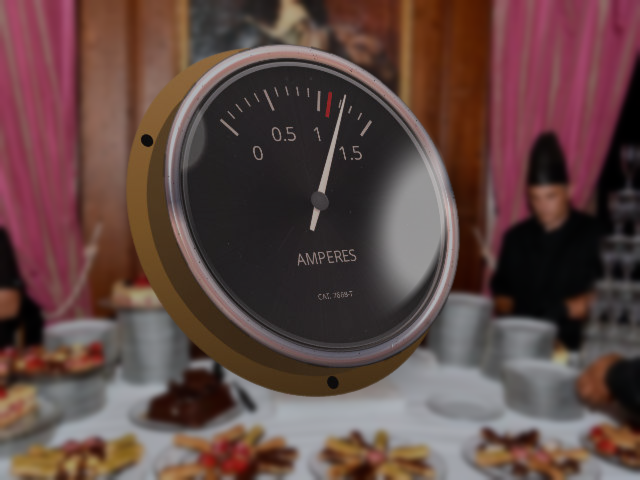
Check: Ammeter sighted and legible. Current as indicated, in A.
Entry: 1.2 A
